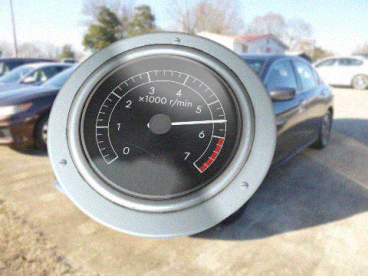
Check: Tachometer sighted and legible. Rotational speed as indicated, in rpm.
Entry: 5600 rpm
